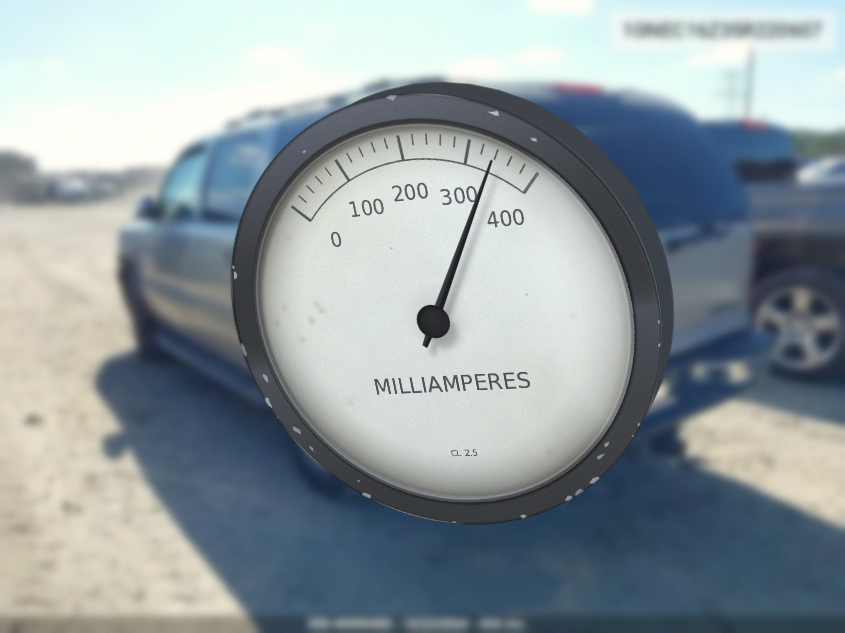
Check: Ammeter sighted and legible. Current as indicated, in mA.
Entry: 340 mA
